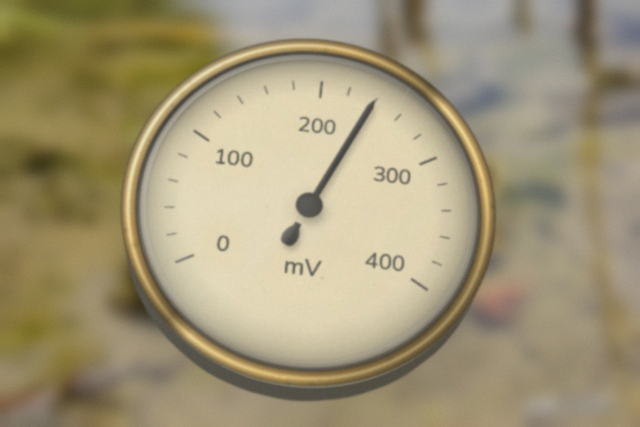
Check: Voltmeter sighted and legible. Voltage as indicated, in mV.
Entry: 240 mV
